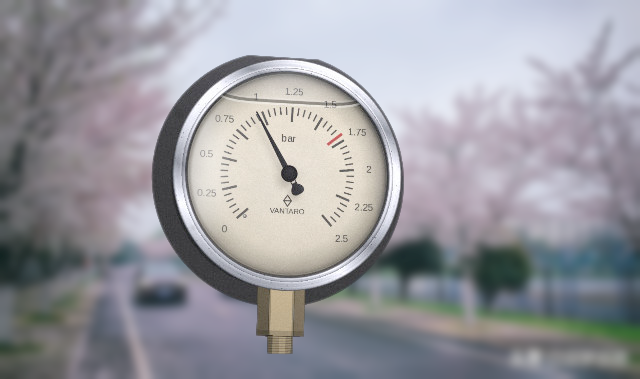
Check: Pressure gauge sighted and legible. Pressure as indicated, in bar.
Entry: 0.95 bar
